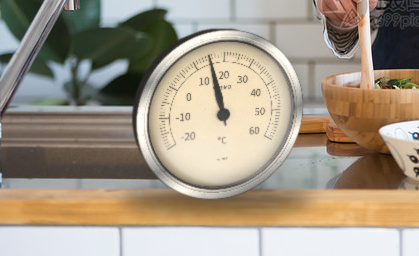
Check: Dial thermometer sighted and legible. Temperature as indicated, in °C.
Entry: 15 °C
